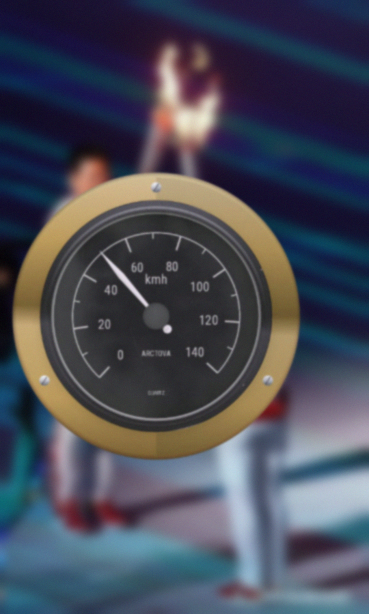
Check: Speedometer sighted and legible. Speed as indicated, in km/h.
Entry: 50 km/h
